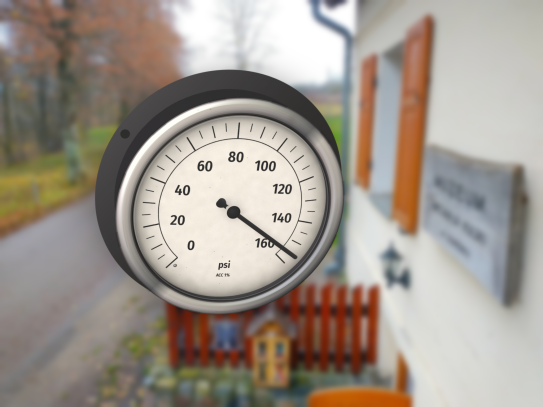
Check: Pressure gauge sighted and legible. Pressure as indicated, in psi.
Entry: 155 psi
